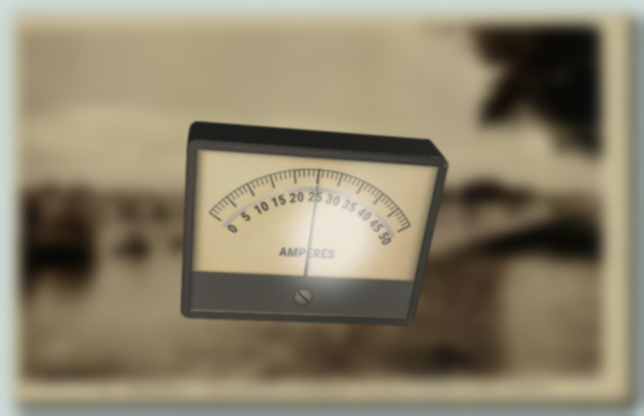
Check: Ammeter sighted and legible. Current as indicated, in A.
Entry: 25 A
